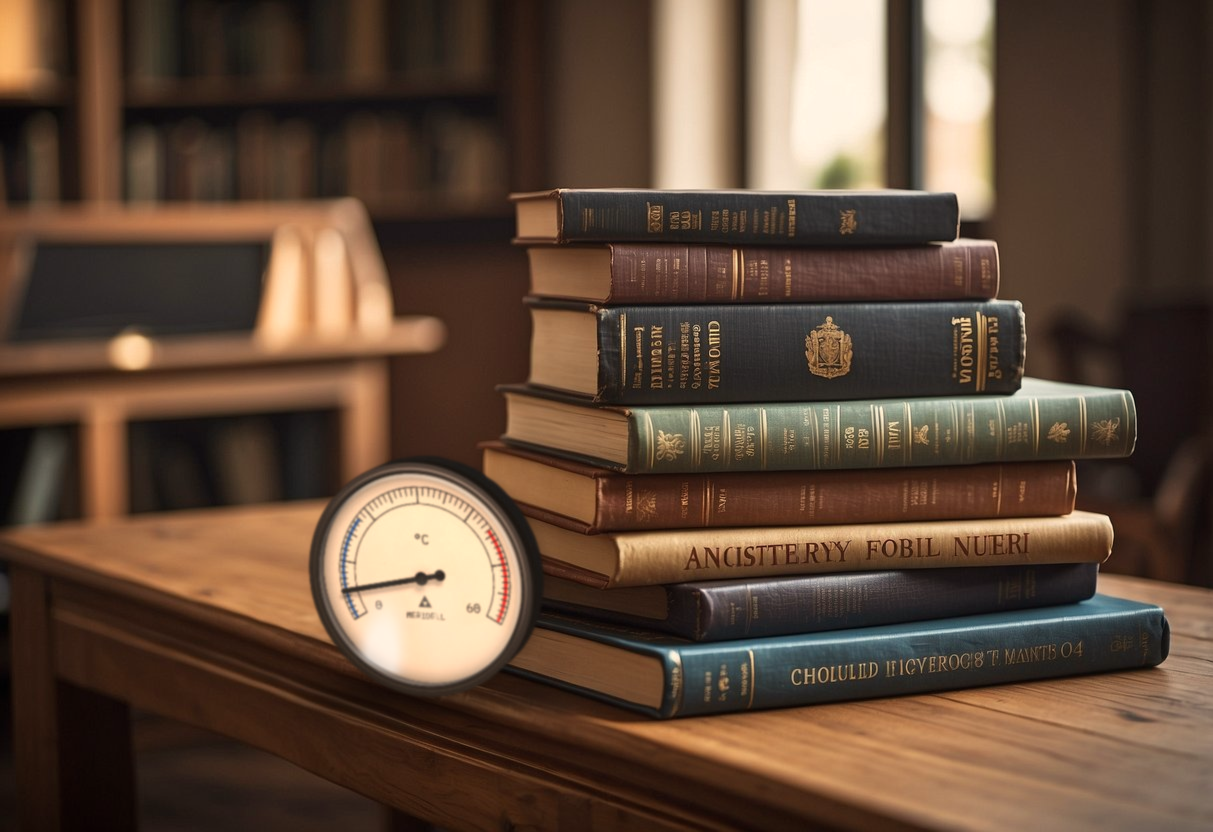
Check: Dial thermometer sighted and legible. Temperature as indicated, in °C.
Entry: 5 °C
